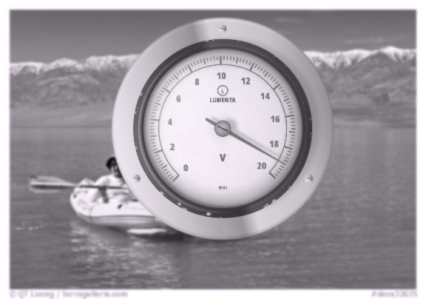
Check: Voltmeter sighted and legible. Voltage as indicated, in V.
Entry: 19 V
